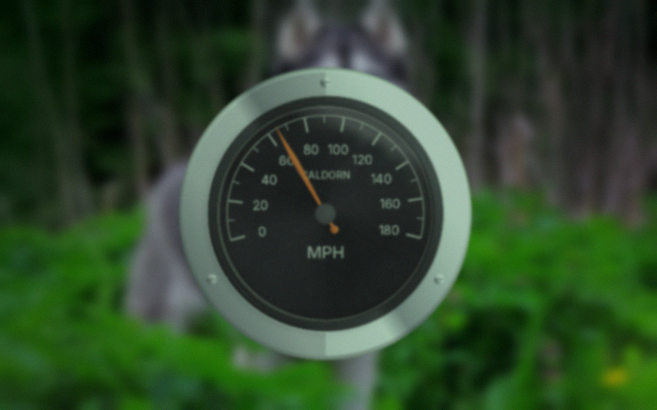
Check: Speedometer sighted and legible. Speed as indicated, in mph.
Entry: 65 mph
